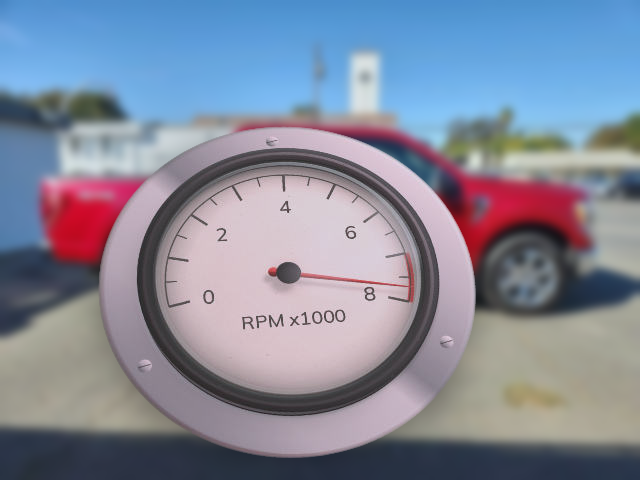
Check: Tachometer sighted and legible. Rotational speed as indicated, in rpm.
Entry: 7750 rpm
